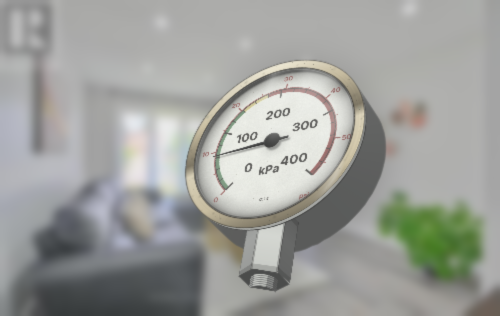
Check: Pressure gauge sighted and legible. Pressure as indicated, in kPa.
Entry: 60 kPa
